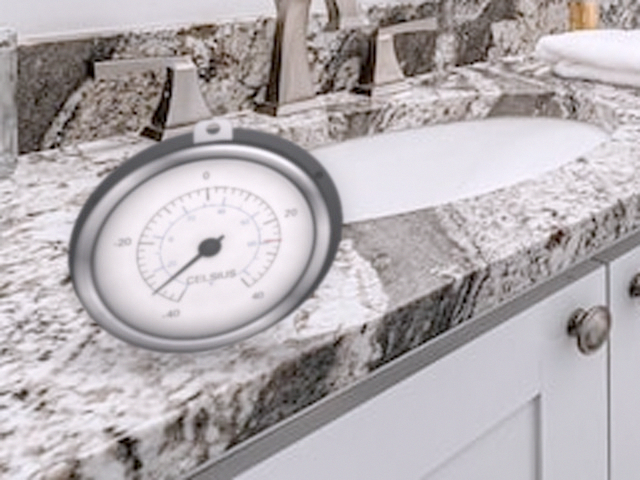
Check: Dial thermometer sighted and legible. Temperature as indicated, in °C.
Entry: -34 °C
